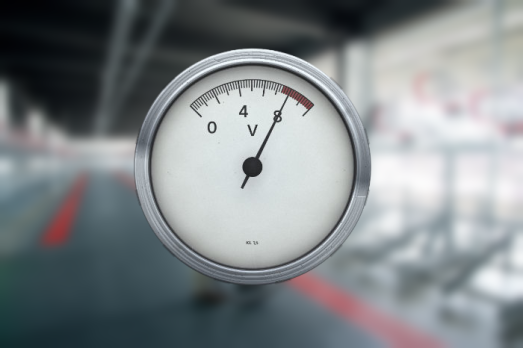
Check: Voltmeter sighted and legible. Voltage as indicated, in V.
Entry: 8 V
